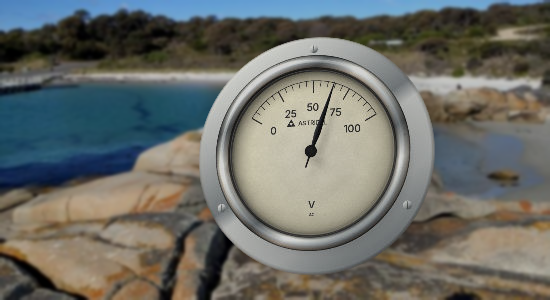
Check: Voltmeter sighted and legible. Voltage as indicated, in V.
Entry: 65 V
